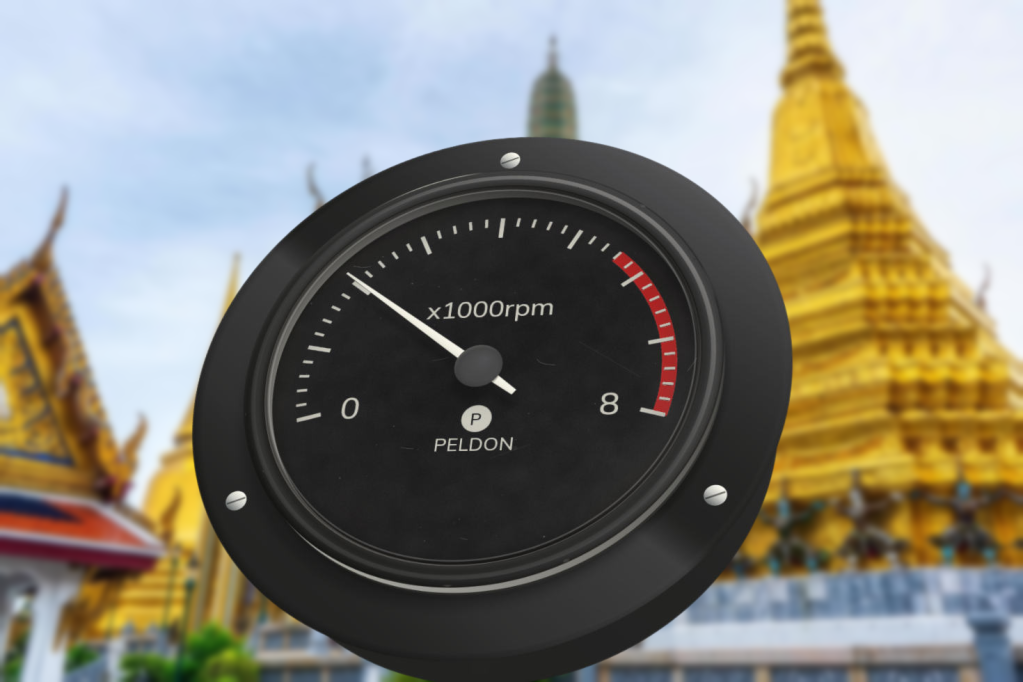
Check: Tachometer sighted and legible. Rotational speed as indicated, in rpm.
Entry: 2000 rpm
